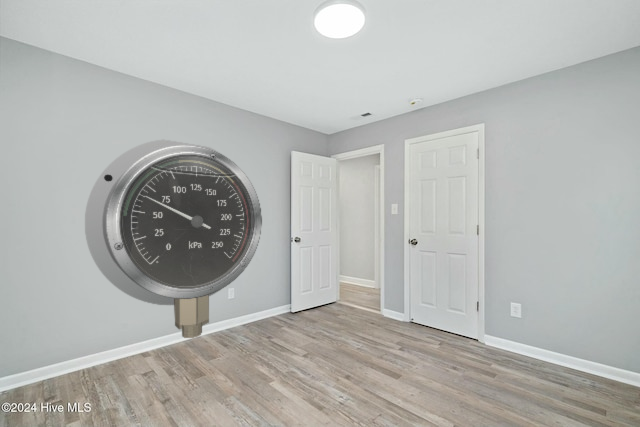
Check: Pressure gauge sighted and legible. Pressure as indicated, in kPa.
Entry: 65 kPa
